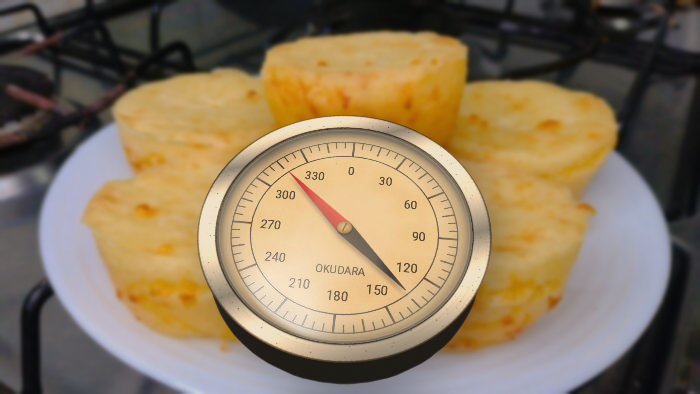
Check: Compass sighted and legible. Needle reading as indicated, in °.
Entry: 315 °
